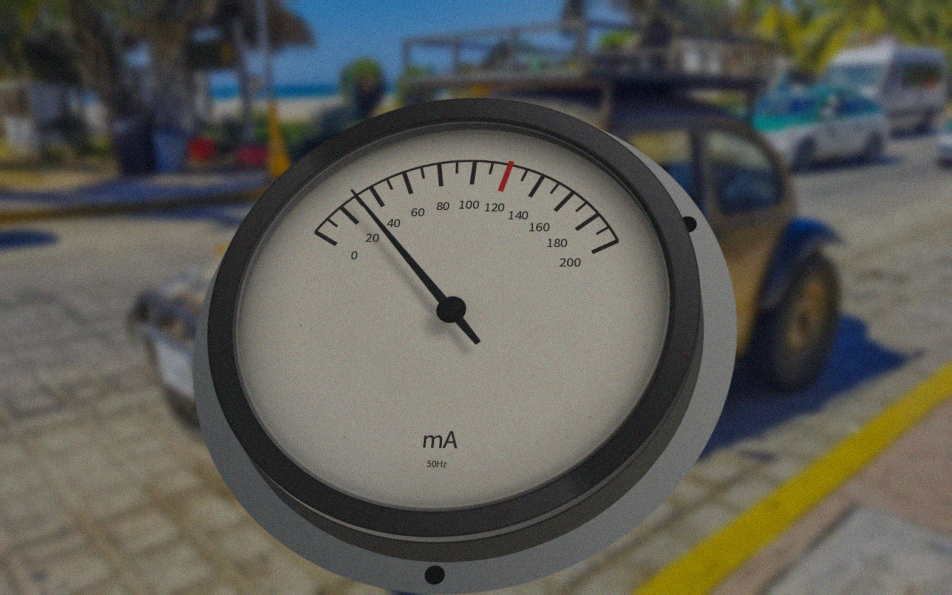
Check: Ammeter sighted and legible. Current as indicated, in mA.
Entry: 30 mA
